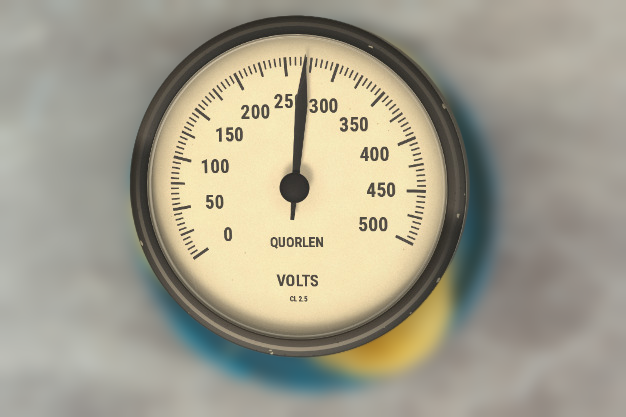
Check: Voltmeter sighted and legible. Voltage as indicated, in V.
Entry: 270 V
